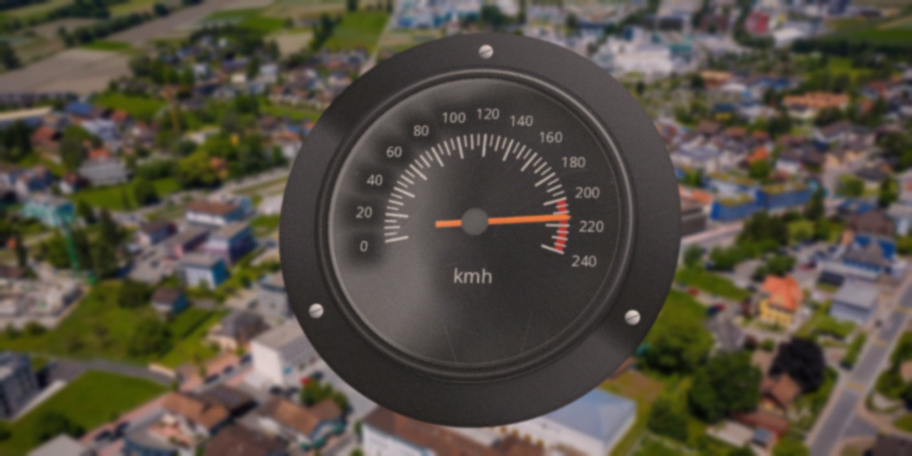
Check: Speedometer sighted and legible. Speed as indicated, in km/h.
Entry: 215 km/h
